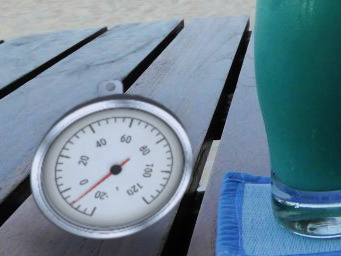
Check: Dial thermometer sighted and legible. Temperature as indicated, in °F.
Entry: -8 °F
